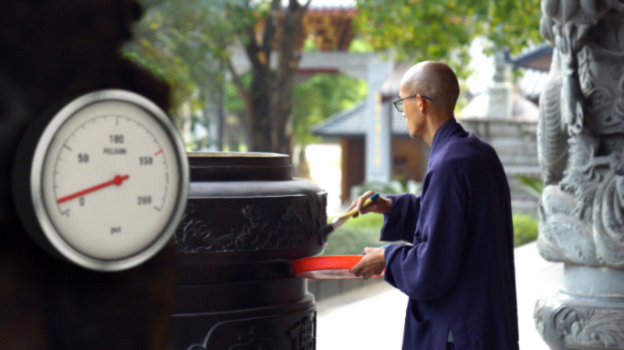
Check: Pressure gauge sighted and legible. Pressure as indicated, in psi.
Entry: 10 psi
